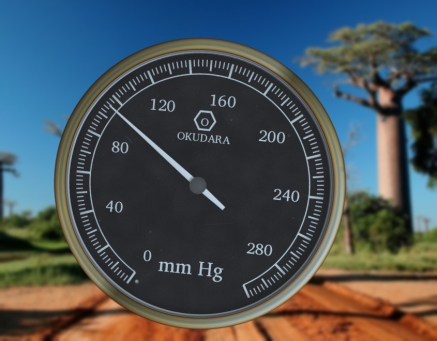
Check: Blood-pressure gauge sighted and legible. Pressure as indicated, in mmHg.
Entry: 96 mmHg
